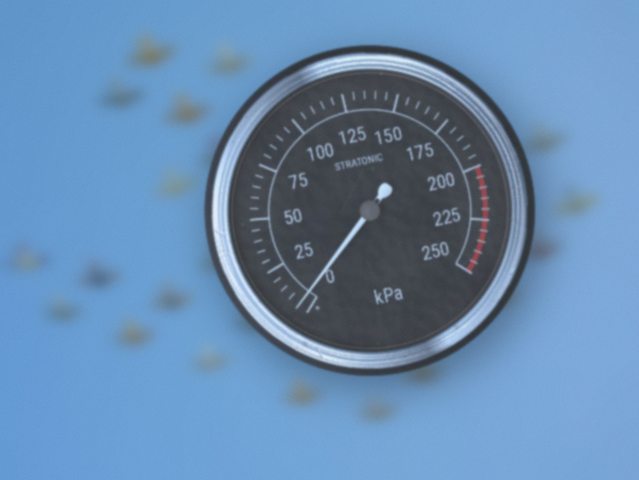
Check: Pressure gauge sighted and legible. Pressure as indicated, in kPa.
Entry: 5 kPa
